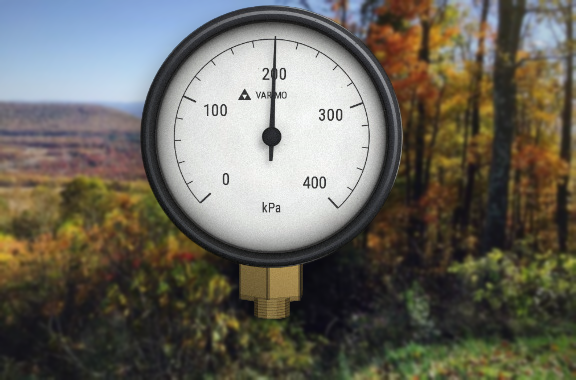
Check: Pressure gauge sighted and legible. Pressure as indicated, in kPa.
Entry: 200 kPa
